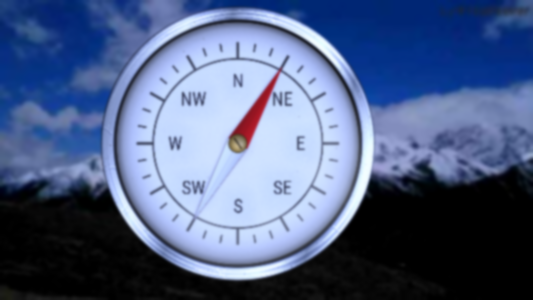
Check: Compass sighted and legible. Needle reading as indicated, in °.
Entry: 30 °
